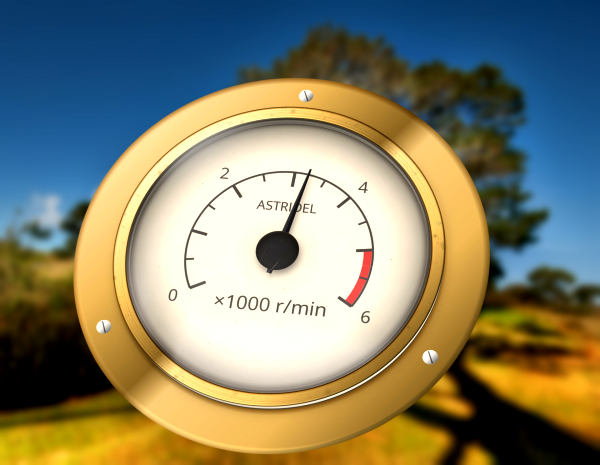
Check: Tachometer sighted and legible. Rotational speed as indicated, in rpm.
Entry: 3250 rpm
